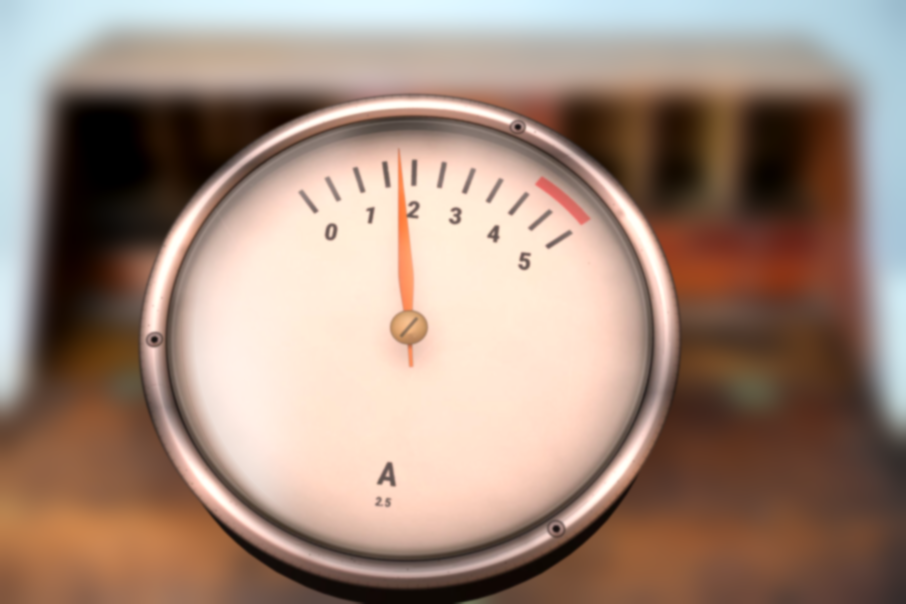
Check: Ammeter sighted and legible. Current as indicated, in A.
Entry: 1.75 A
